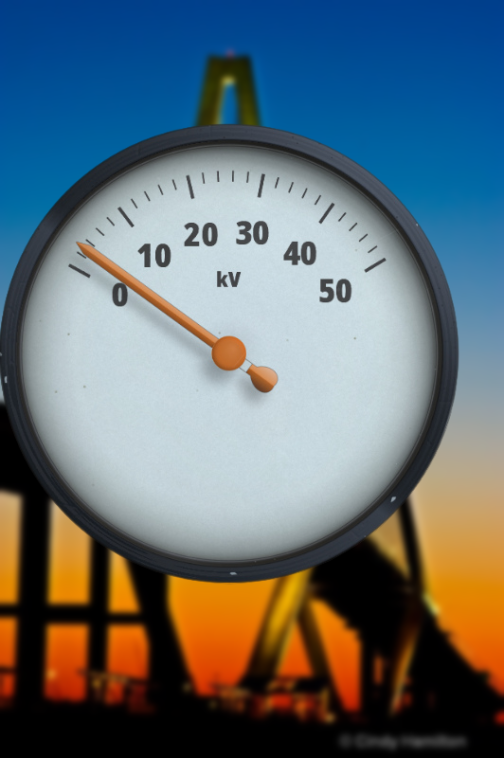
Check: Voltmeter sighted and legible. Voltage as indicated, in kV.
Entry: 3 kV
